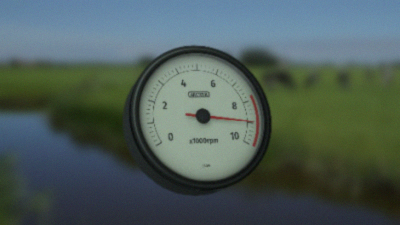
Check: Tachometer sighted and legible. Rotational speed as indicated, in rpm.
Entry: 9000 rpm
